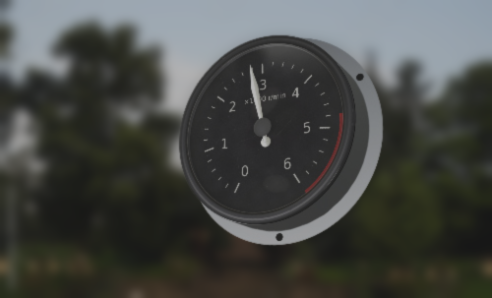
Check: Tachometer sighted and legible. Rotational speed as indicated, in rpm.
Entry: 2800 rpm
